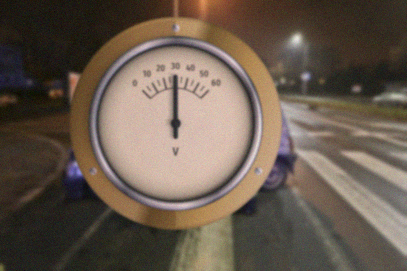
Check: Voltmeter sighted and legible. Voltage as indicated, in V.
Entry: 30 V
